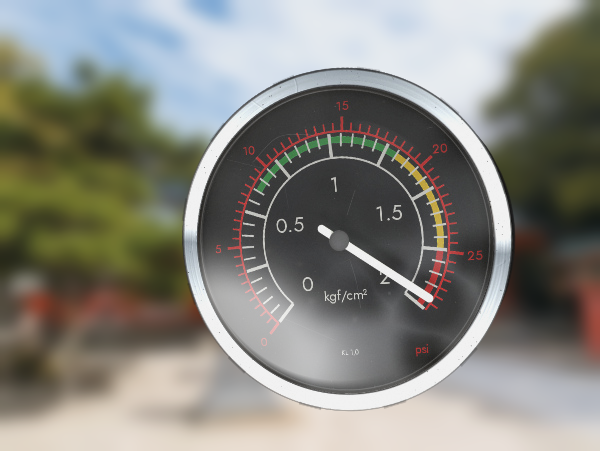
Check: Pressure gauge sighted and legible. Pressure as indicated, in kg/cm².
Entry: 1.95 kg/cm²
